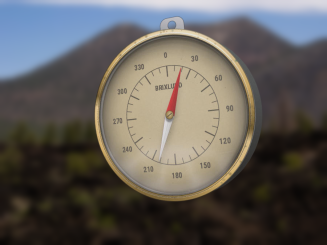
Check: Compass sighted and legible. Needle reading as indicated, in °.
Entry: 20 °
